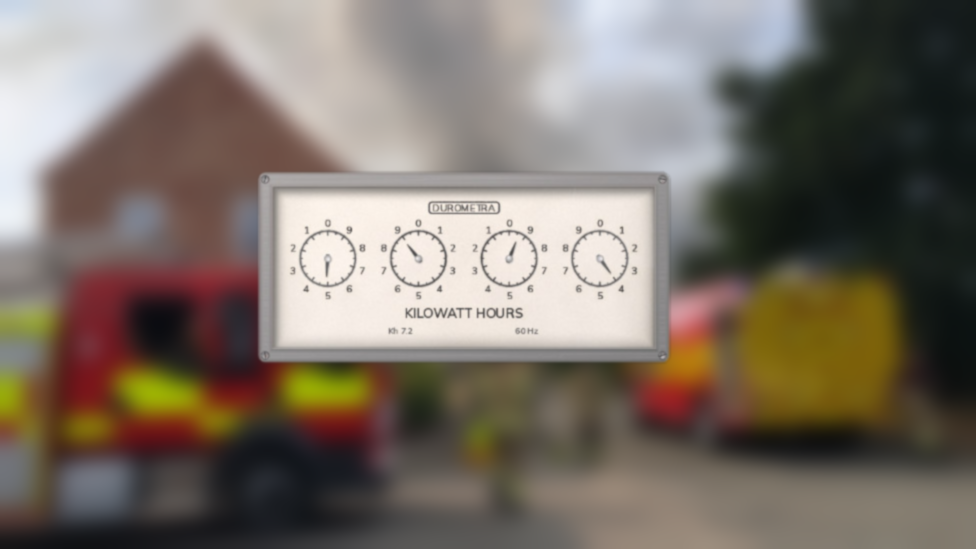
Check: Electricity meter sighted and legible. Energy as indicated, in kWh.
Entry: 4894 kWh
